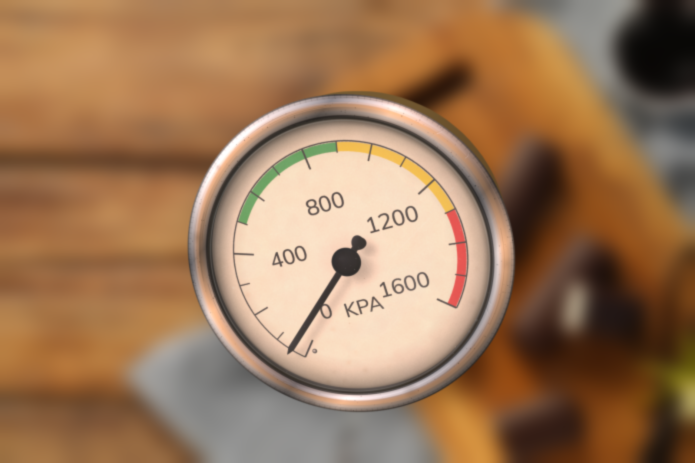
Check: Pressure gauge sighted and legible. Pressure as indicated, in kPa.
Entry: 50 kPa
